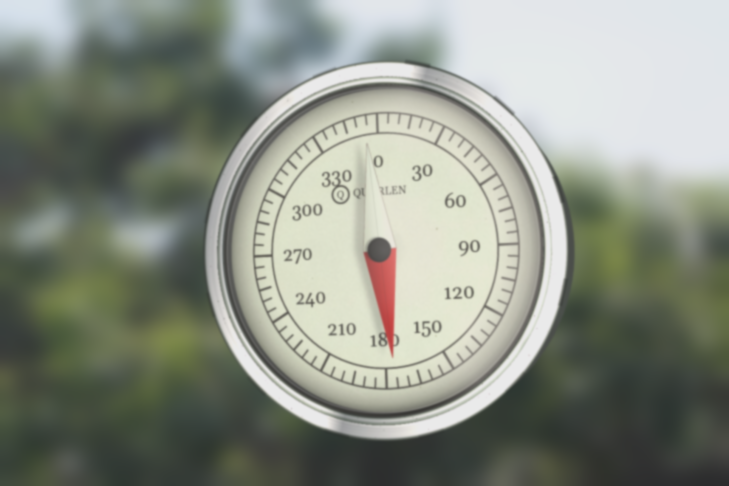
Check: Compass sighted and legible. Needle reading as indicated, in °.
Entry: 175 °
